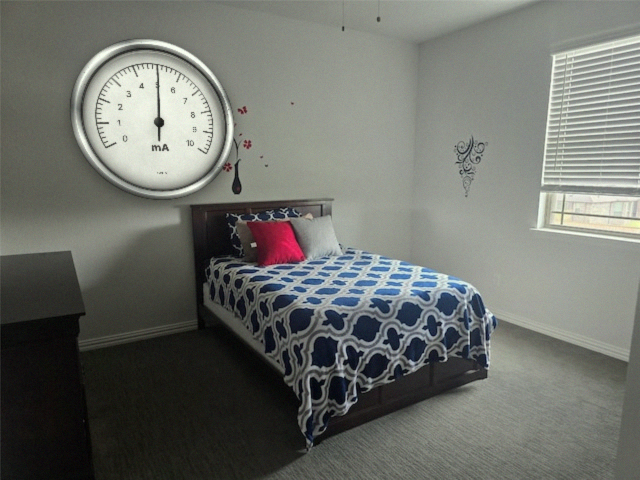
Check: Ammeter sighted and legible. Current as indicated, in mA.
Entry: 5 mA
